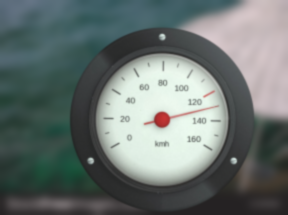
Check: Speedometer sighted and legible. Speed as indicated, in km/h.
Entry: 130 km/h
